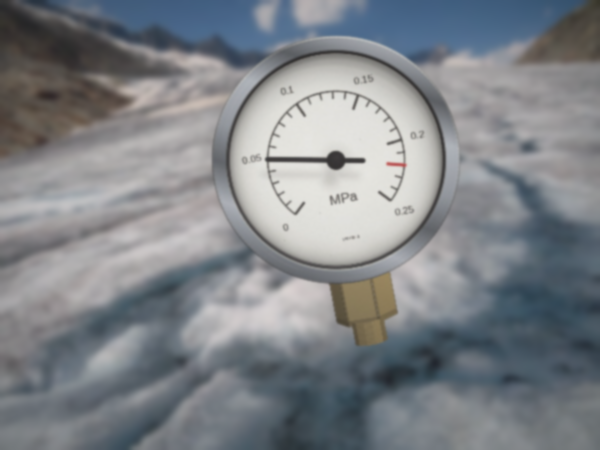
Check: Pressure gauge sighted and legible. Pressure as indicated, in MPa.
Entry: 0.05 MPa
